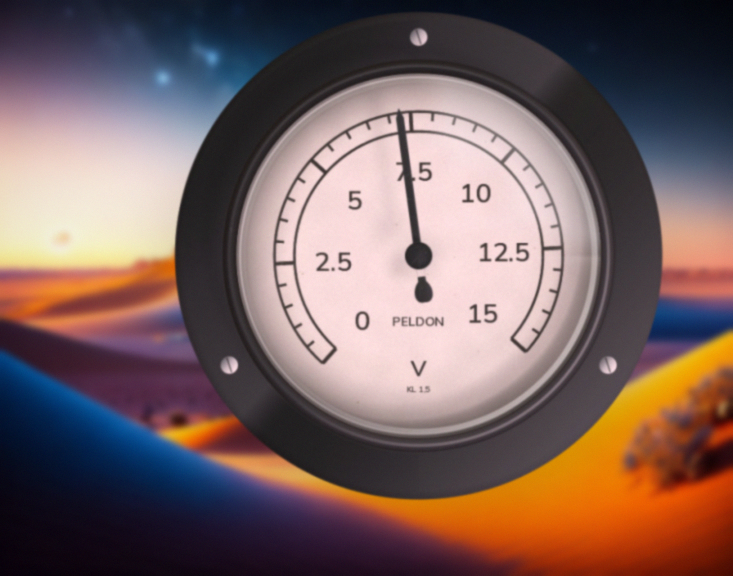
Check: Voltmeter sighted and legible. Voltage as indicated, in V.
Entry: 7.25 V
